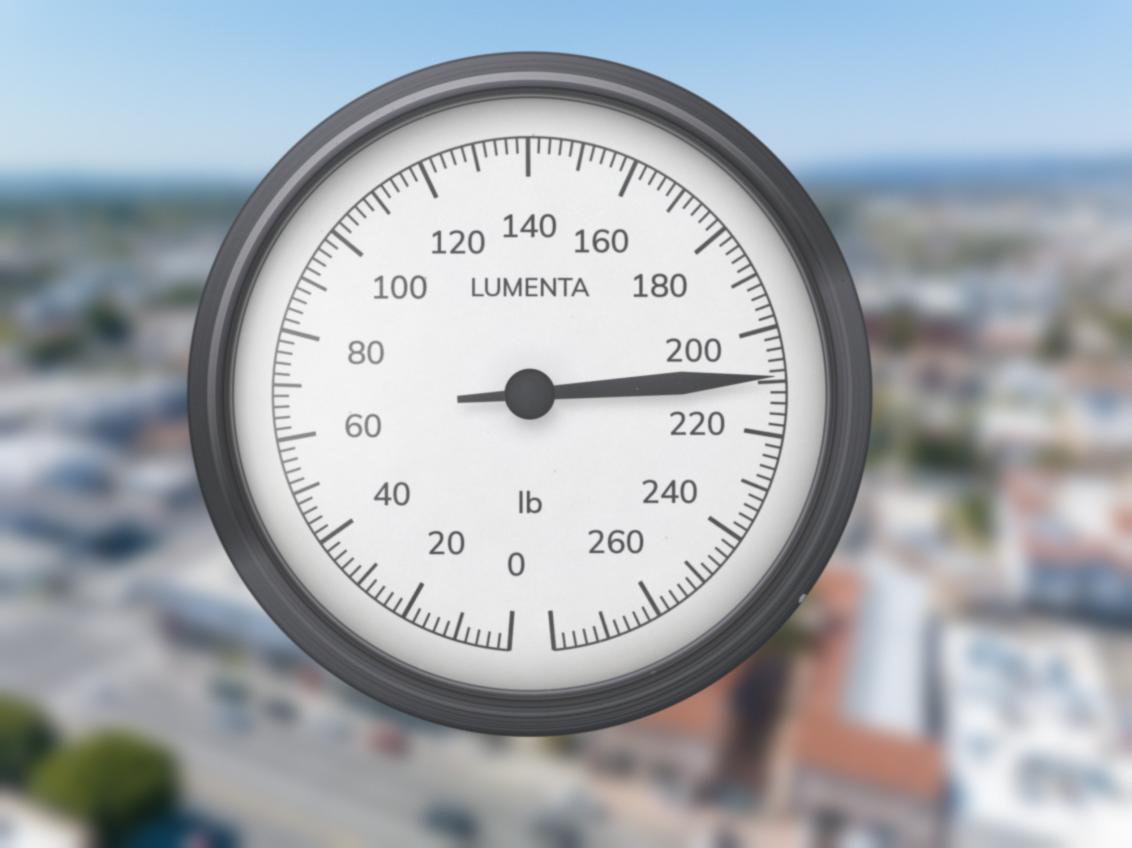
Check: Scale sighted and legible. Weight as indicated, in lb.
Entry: 209 lb
